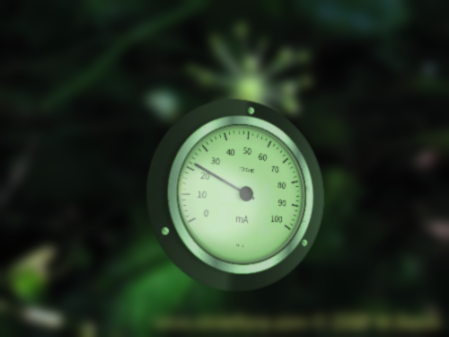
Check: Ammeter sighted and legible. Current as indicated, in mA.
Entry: 22 mA
